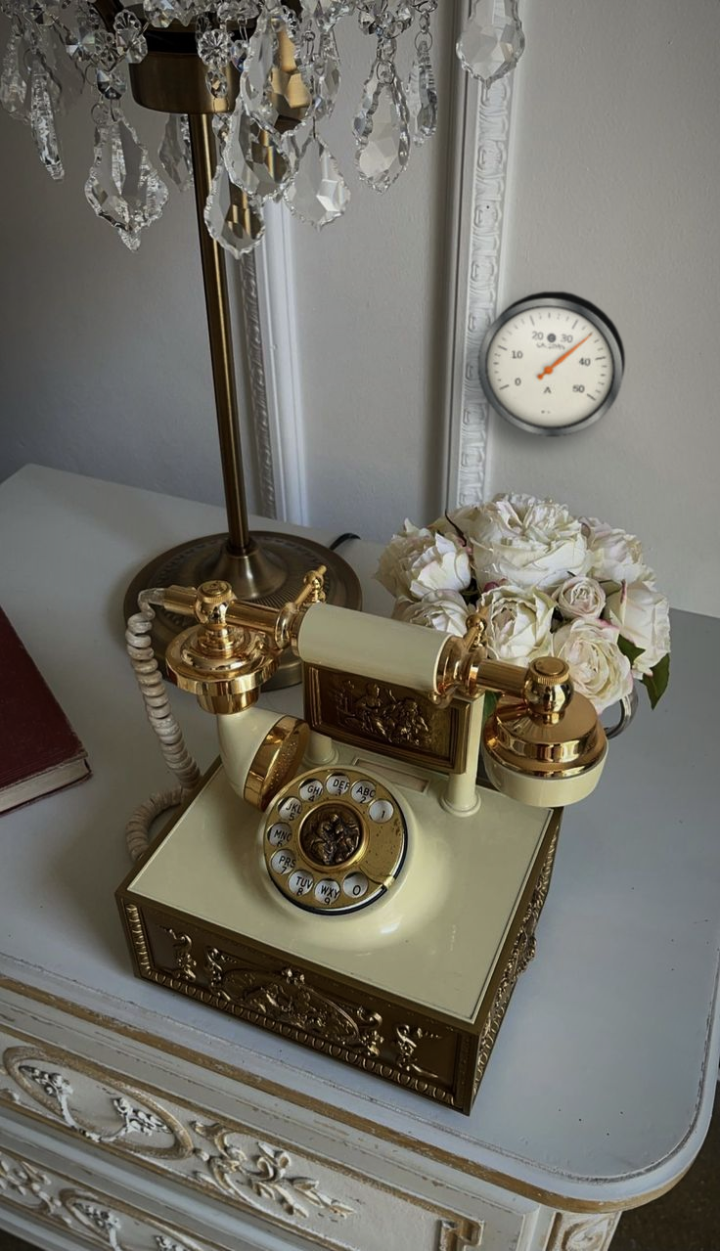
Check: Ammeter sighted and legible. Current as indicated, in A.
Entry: 34 A
